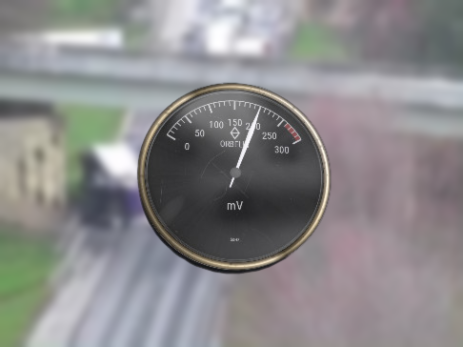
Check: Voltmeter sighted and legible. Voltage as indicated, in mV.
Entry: 200 mV
